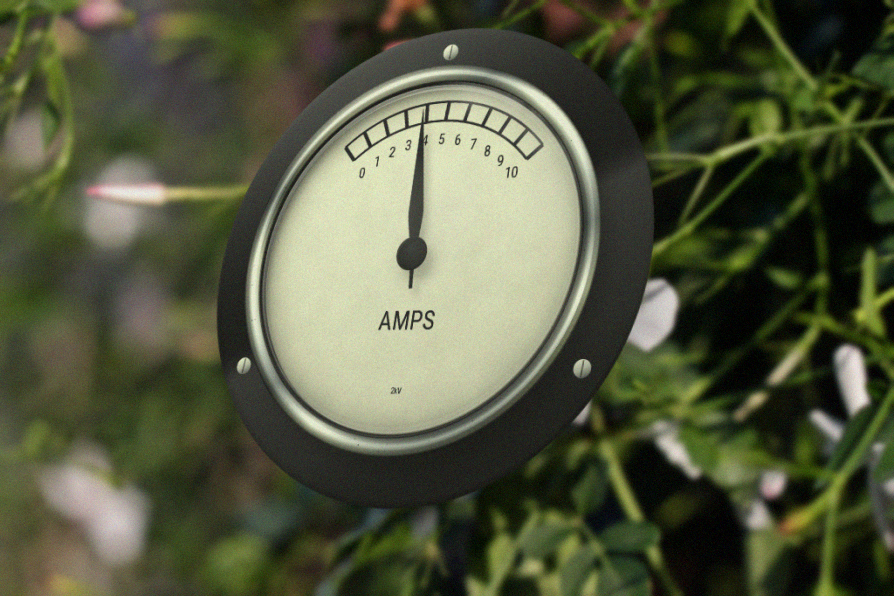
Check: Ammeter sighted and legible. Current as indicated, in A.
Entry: 4 A
